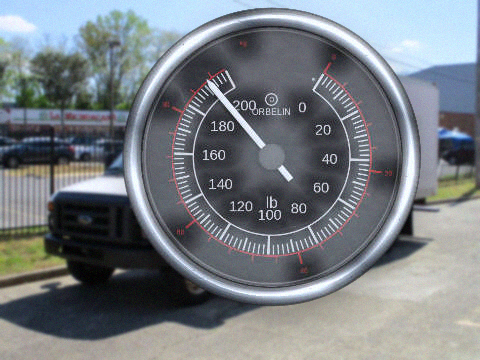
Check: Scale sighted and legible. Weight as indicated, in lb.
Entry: 192 lb
